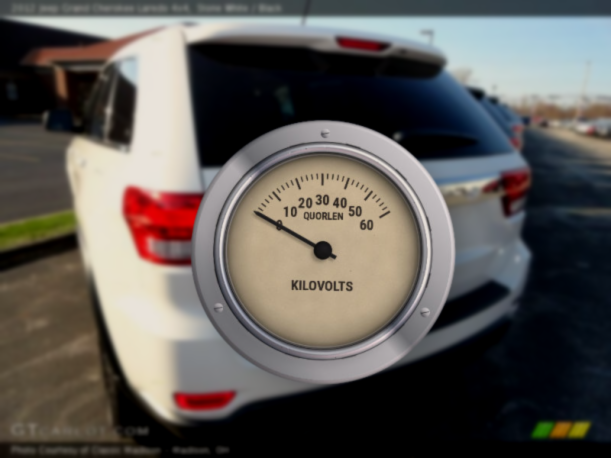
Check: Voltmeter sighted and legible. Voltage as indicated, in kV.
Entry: 0 kV
